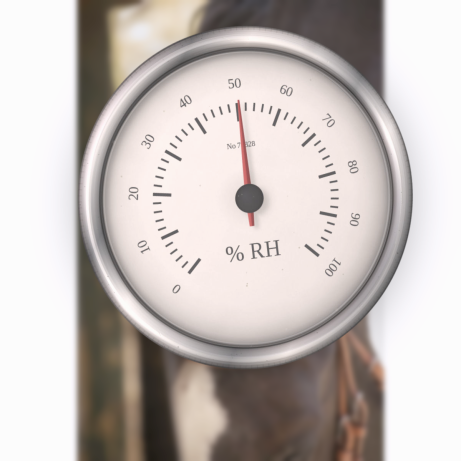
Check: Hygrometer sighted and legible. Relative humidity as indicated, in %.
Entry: 50 %
